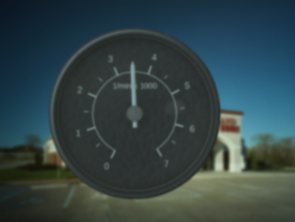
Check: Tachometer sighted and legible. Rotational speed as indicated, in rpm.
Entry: 3500 rpm
